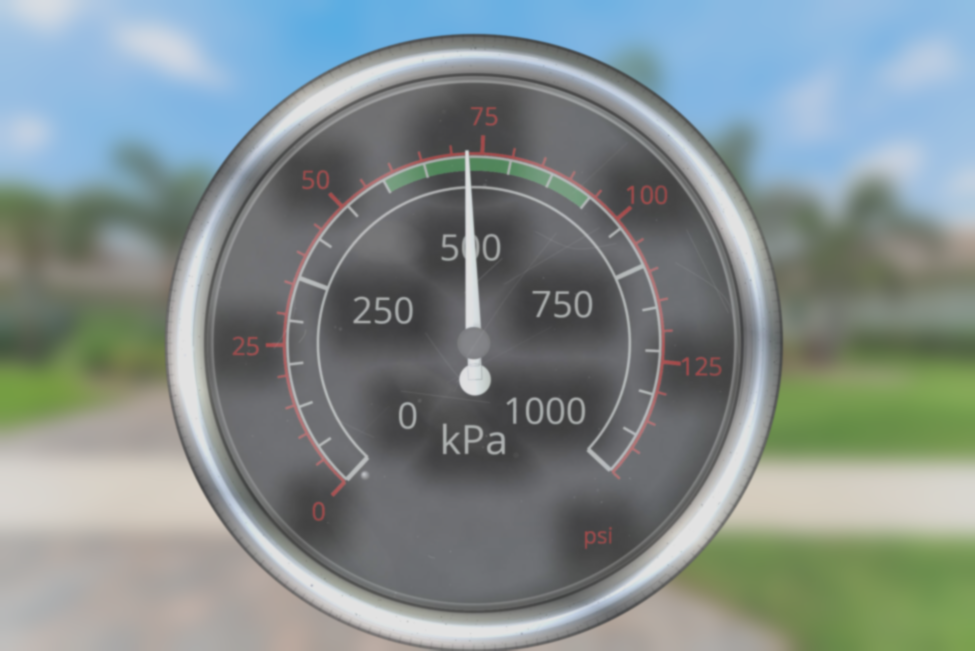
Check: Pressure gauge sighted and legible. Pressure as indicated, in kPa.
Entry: 500 kPa
